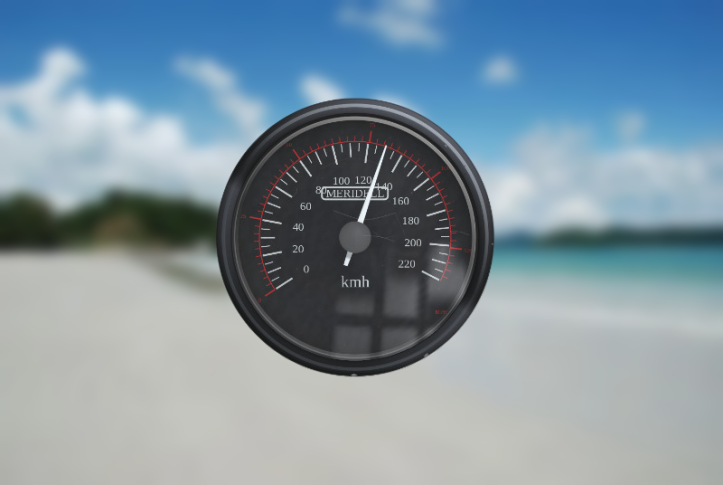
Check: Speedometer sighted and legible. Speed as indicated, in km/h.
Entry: 130 km/h
